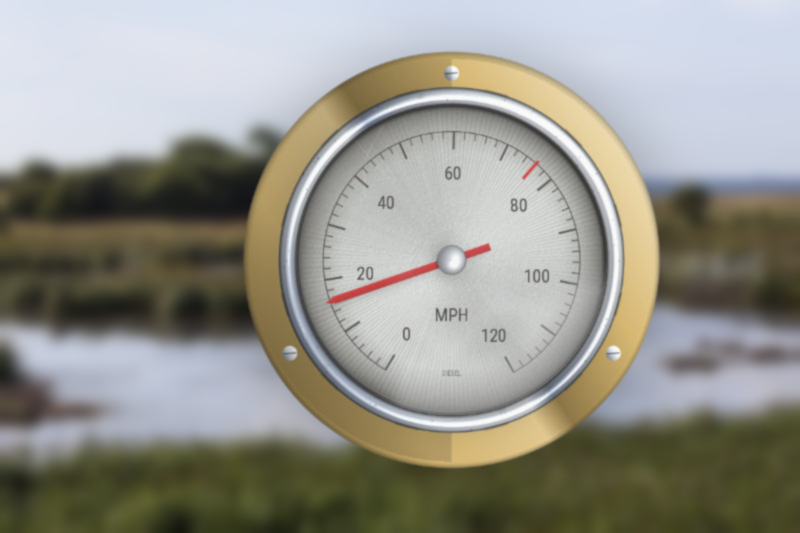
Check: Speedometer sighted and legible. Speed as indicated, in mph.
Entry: 16 mph
